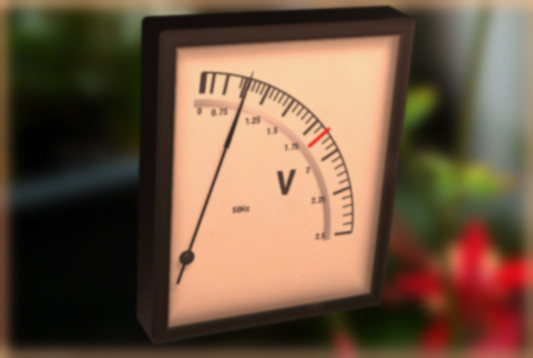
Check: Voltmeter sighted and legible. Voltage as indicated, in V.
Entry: 1 V
